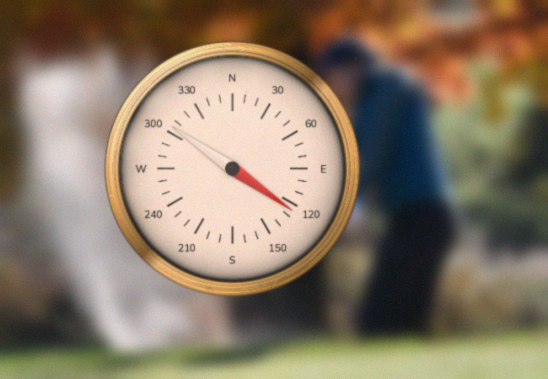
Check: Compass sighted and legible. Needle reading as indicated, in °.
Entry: 125 °
